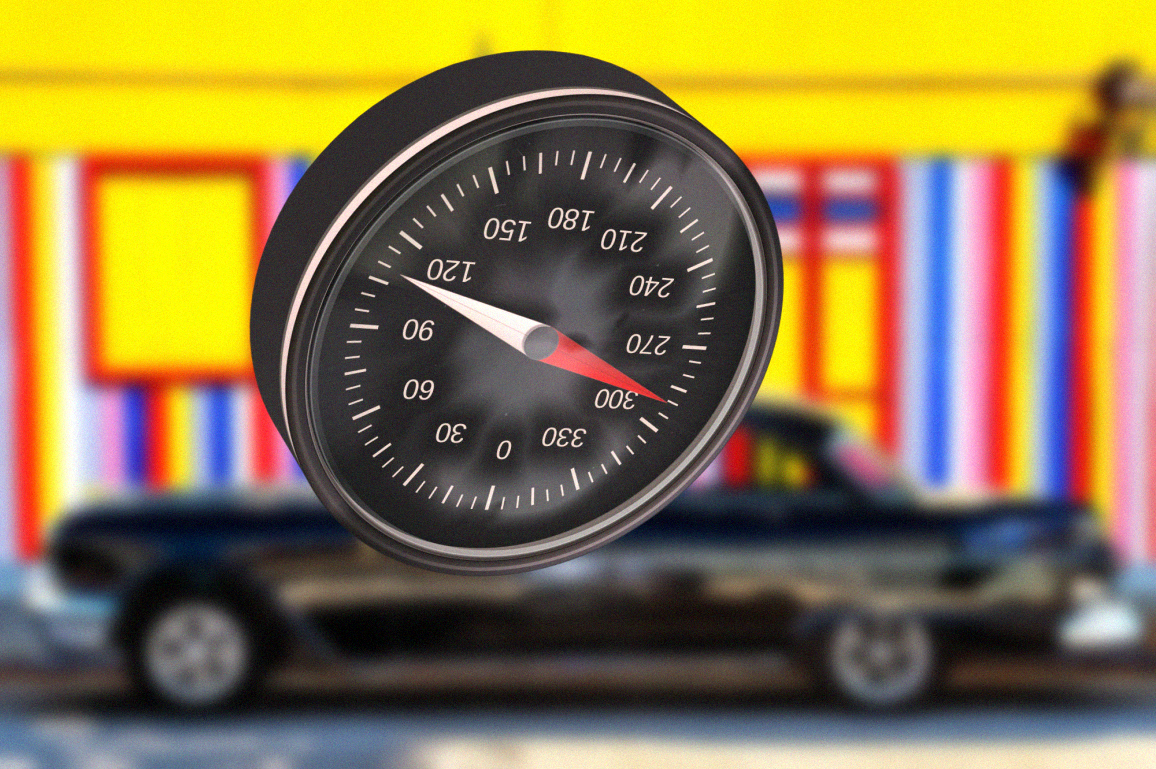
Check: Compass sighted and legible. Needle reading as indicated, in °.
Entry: 290 °
